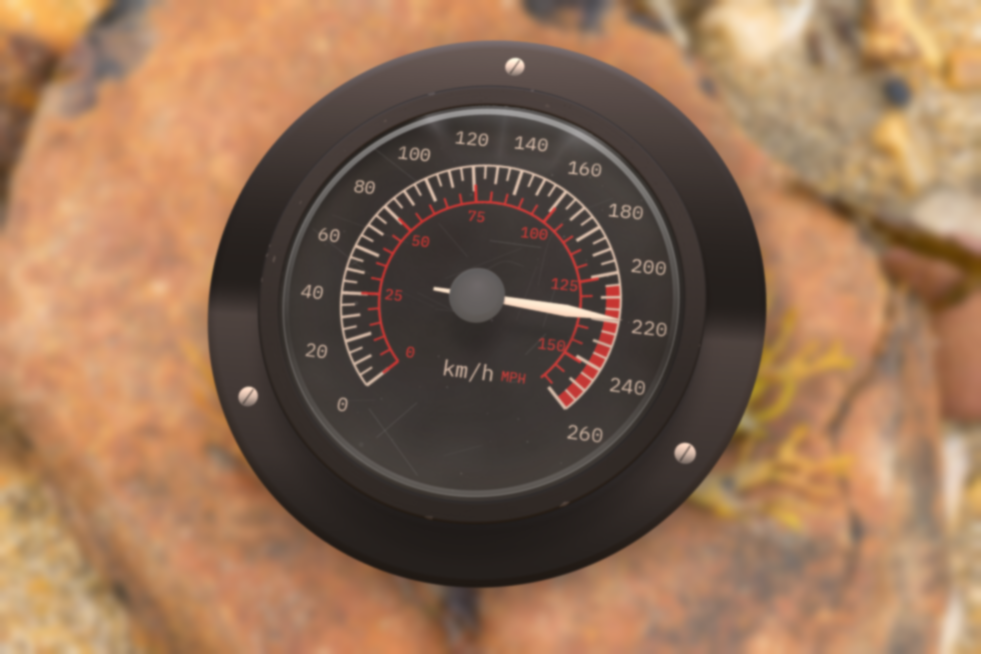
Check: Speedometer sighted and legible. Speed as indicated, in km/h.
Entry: 220 km/h
